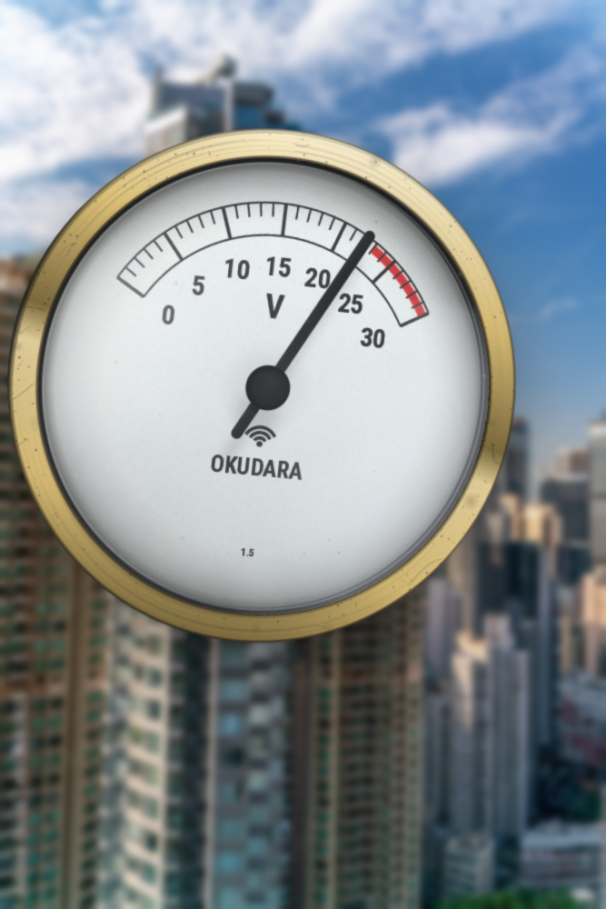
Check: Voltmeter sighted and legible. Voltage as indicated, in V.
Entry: 22 V
